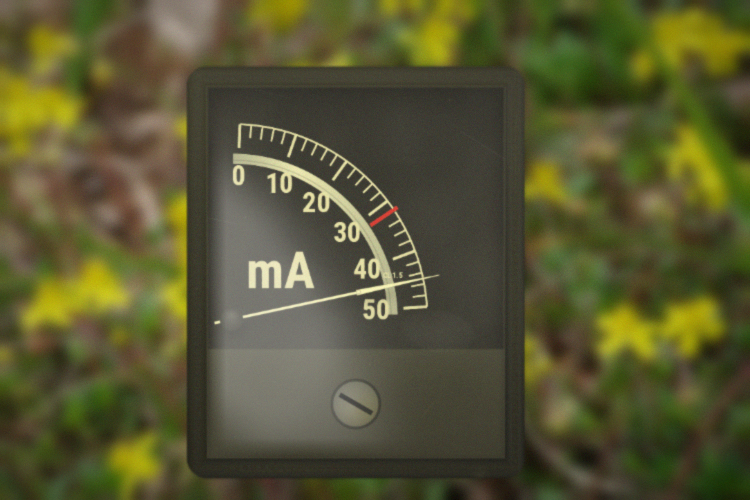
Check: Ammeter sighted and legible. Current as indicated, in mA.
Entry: 45 mA
